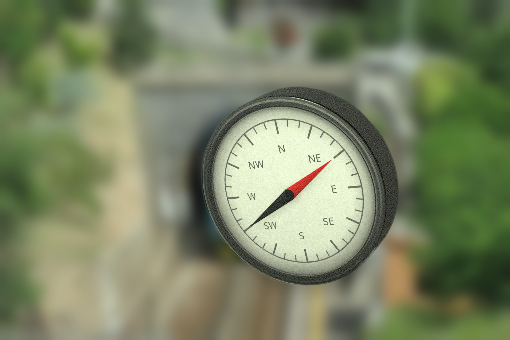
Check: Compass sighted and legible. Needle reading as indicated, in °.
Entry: 60 °
